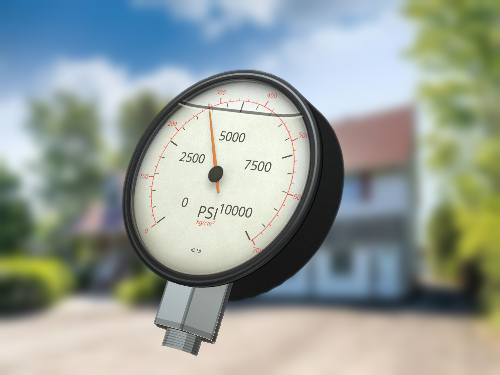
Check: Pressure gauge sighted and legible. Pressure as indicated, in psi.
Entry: 4000 psi
